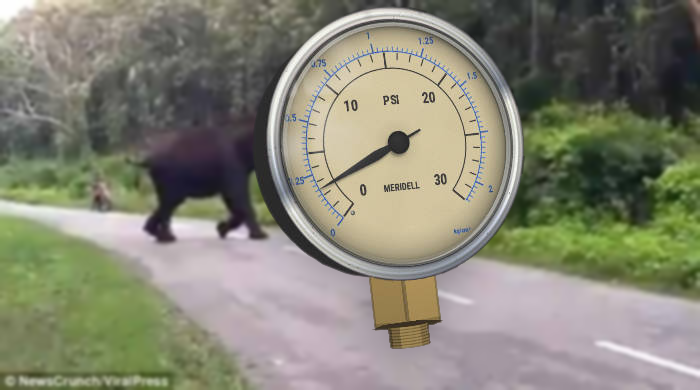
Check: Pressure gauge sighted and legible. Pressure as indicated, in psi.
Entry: 2.5 psi
